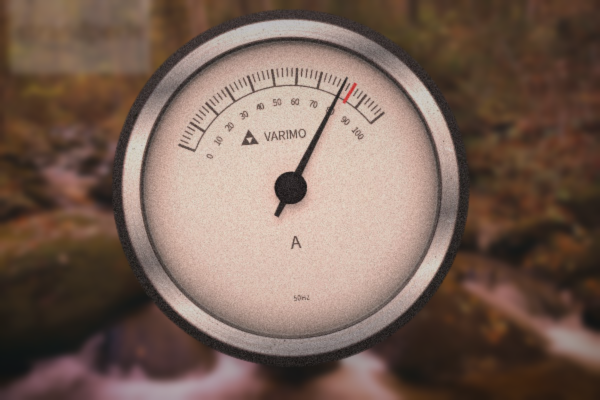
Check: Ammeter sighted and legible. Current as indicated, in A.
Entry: 80 A
